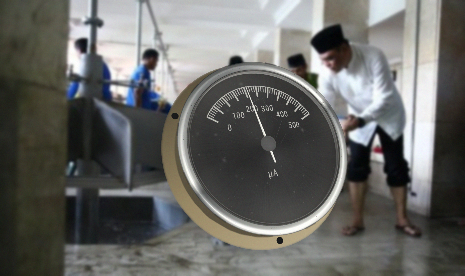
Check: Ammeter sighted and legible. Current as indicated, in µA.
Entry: 200 µA
